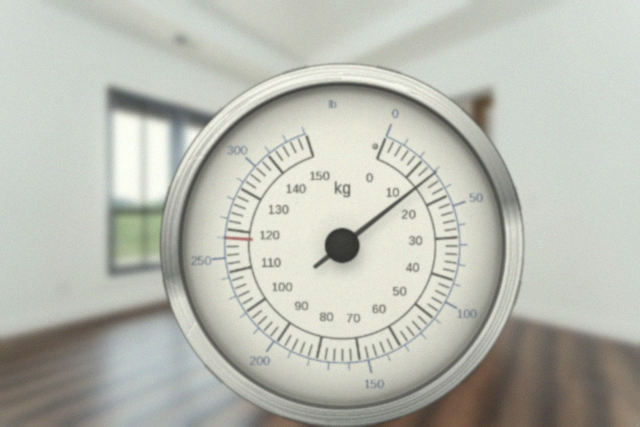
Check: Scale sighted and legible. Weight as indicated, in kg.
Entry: 14 kg
